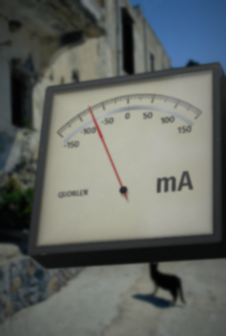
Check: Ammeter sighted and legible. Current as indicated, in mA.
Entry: -75 mA
